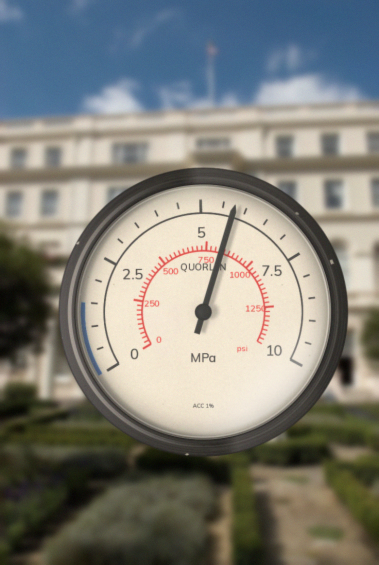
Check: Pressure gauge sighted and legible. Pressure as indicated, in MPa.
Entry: 5.75 MPa
